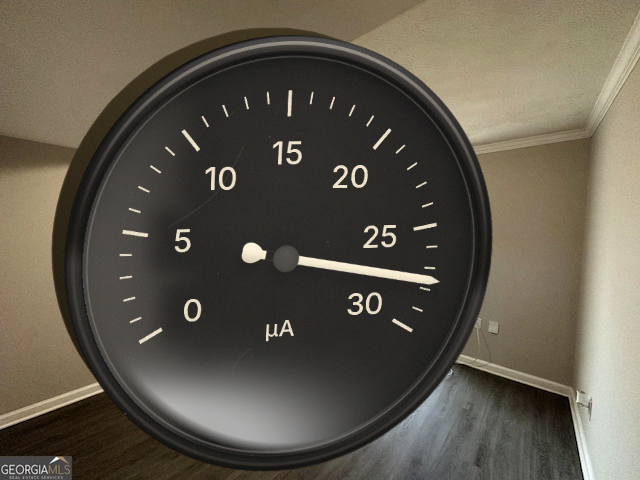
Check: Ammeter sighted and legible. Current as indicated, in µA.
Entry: 27.5 µA
